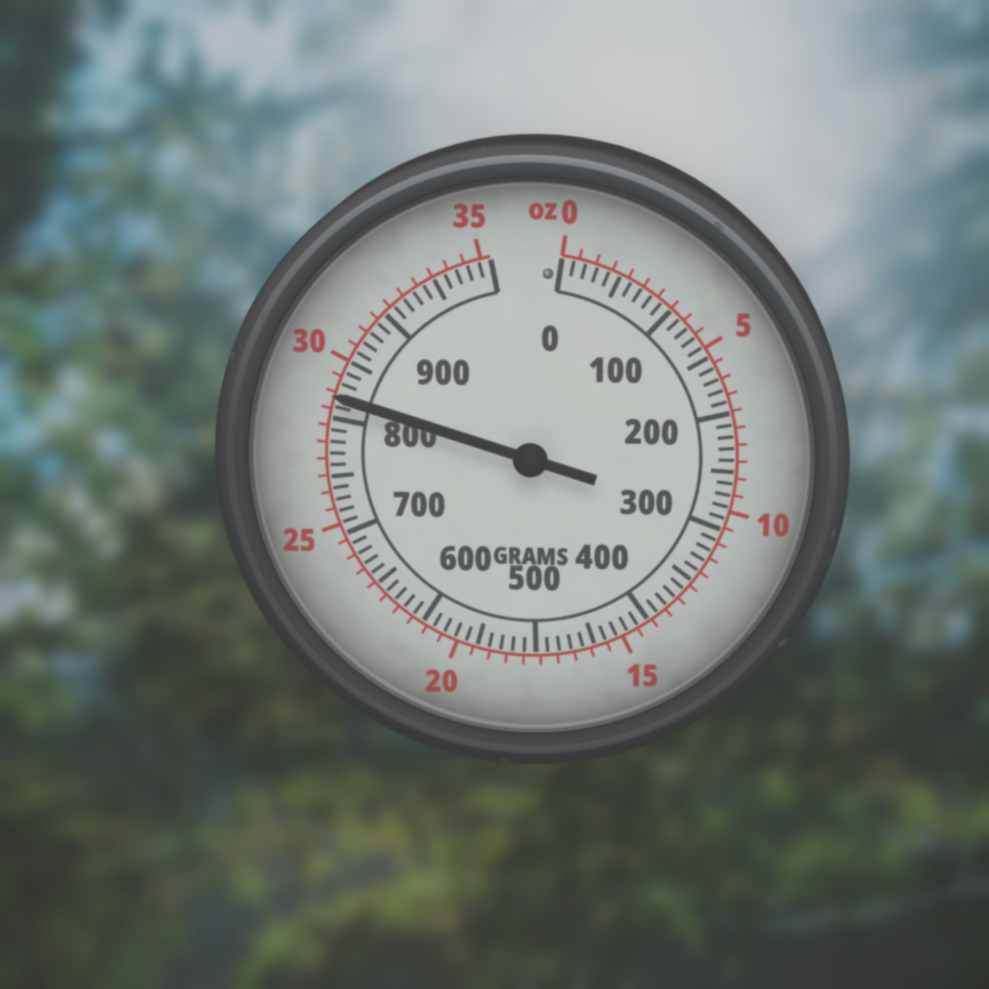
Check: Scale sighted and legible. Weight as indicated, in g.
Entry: 820 g
